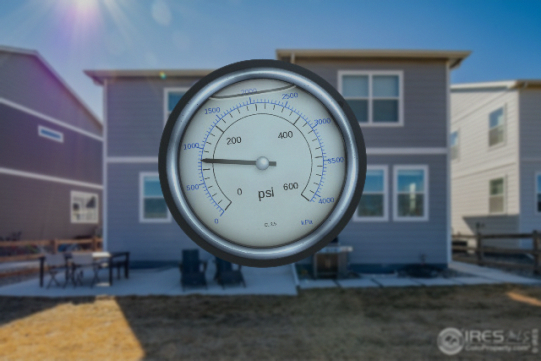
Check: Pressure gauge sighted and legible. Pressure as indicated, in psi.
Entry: 120 psi
